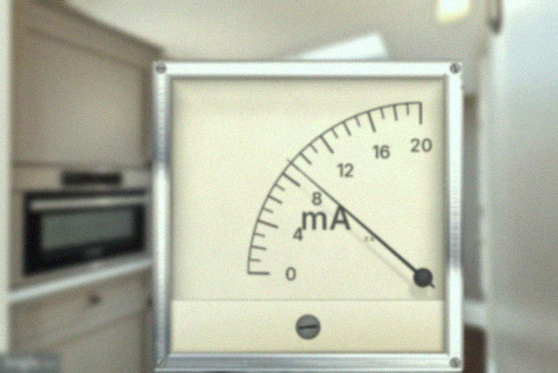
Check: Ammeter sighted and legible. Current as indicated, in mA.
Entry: 9 mA
